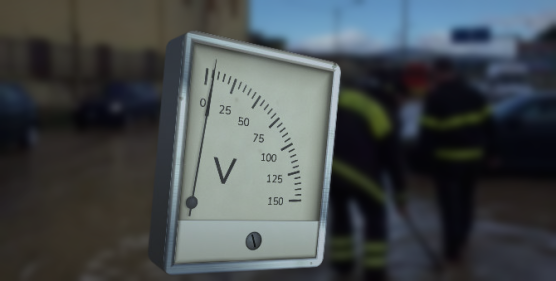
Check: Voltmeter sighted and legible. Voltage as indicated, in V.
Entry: 5 V
